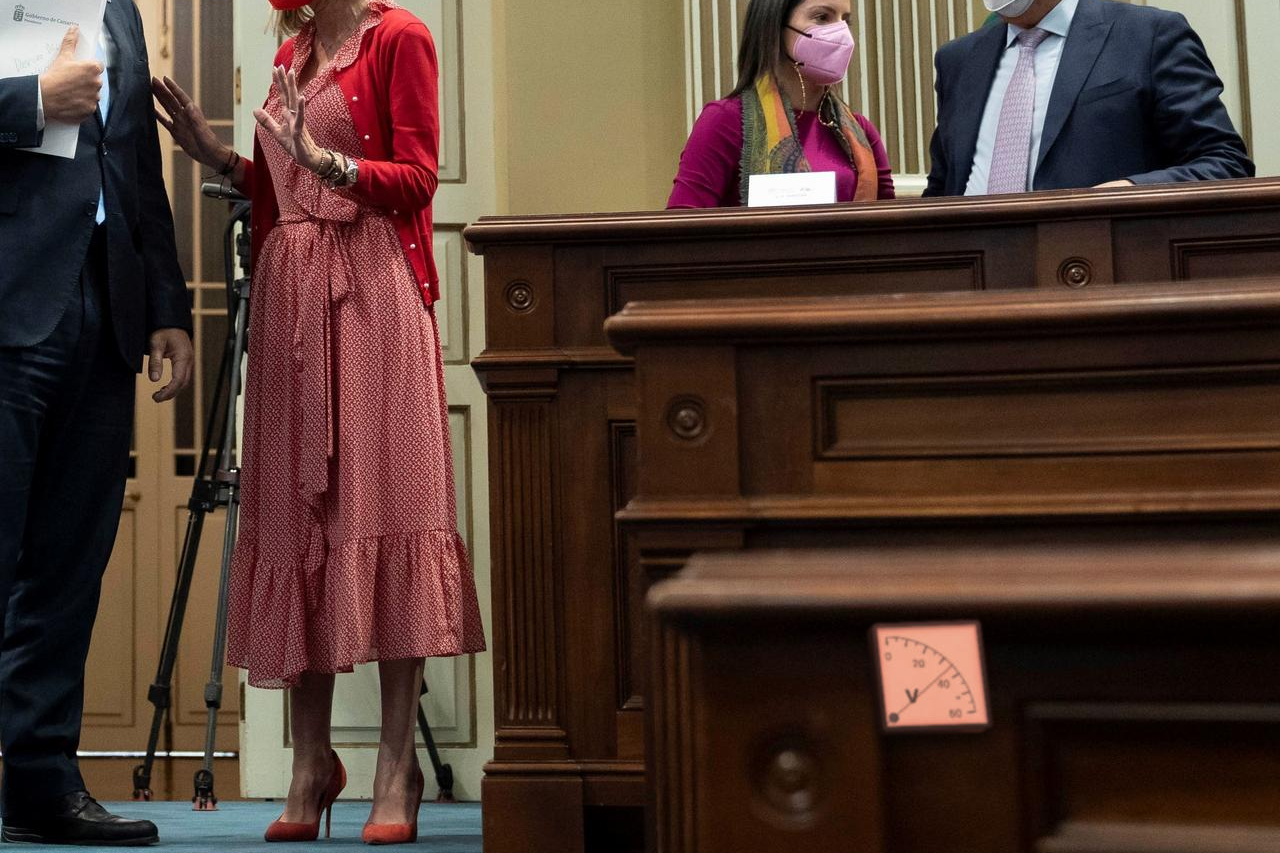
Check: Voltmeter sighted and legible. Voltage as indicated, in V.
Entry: 35 V
